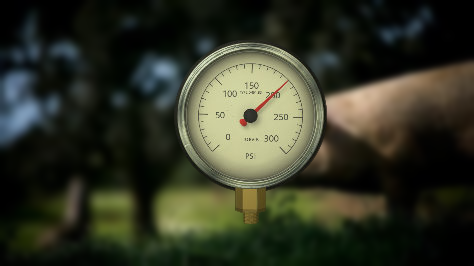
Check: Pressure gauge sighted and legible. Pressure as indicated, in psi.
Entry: 200 psi
